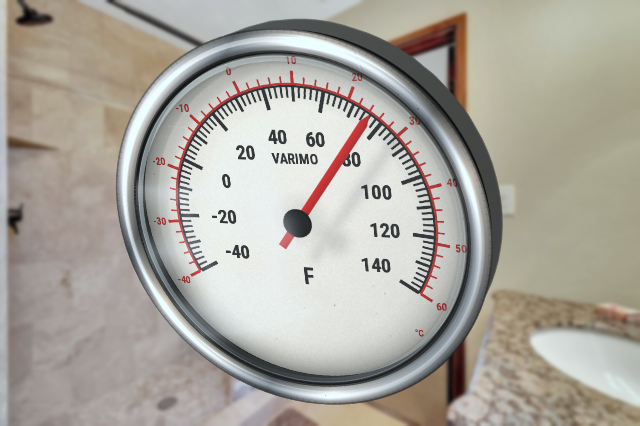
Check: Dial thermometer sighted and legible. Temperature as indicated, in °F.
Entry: 76 °F
